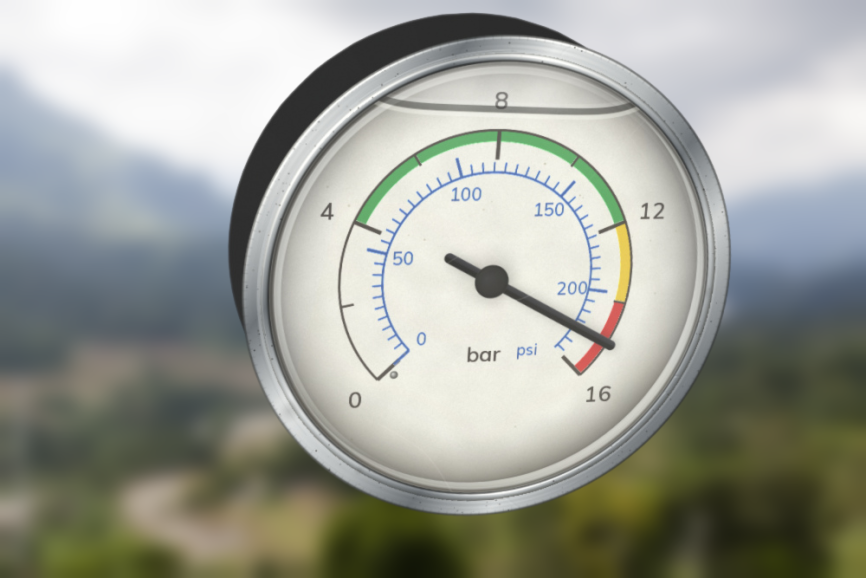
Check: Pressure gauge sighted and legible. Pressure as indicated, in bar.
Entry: 15 bar
